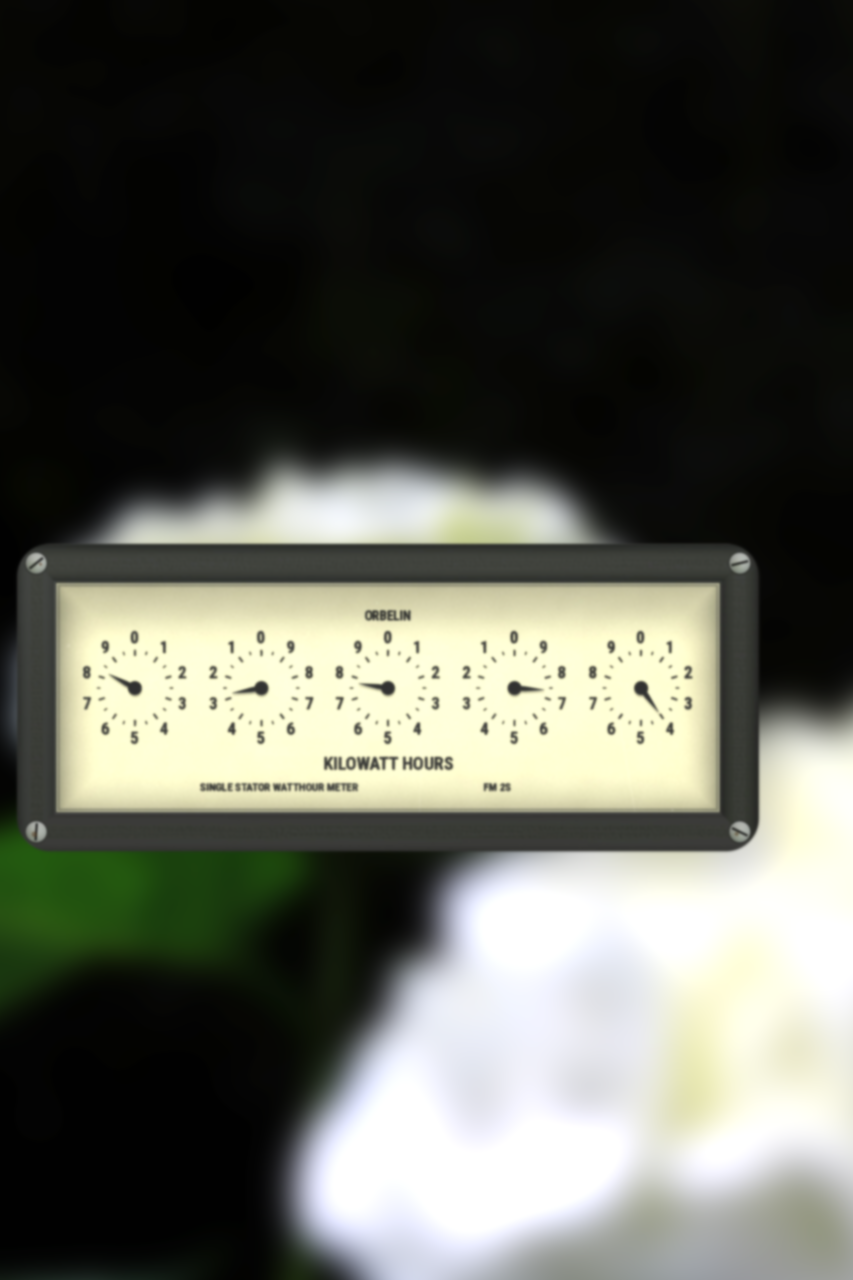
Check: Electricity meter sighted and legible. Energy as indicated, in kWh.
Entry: 82774 kWh
